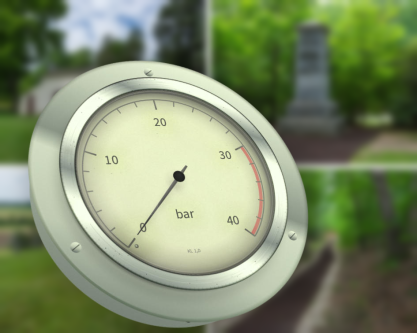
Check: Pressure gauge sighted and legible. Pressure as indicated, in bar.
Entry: 0 bar
